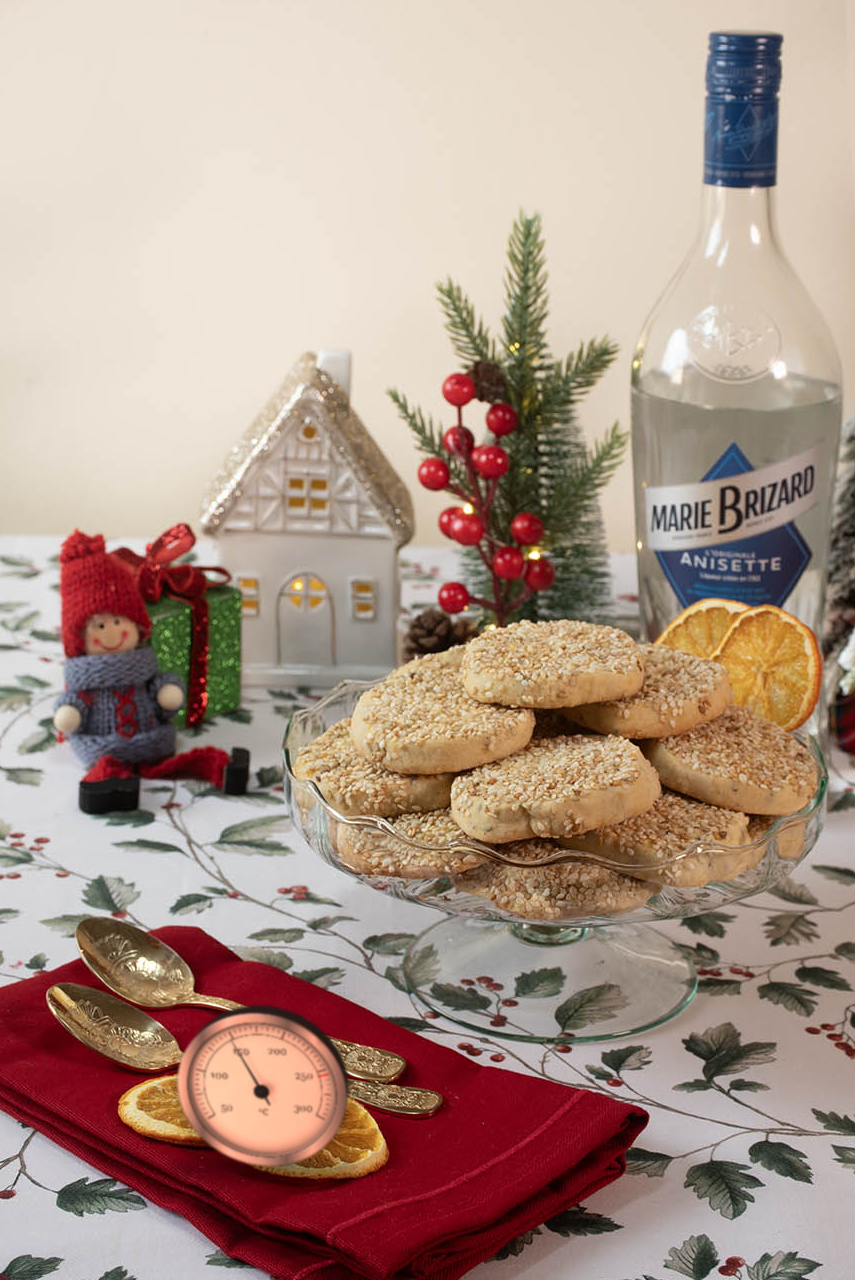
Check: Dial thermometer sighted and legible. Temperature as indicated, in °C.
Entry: 150 °C
